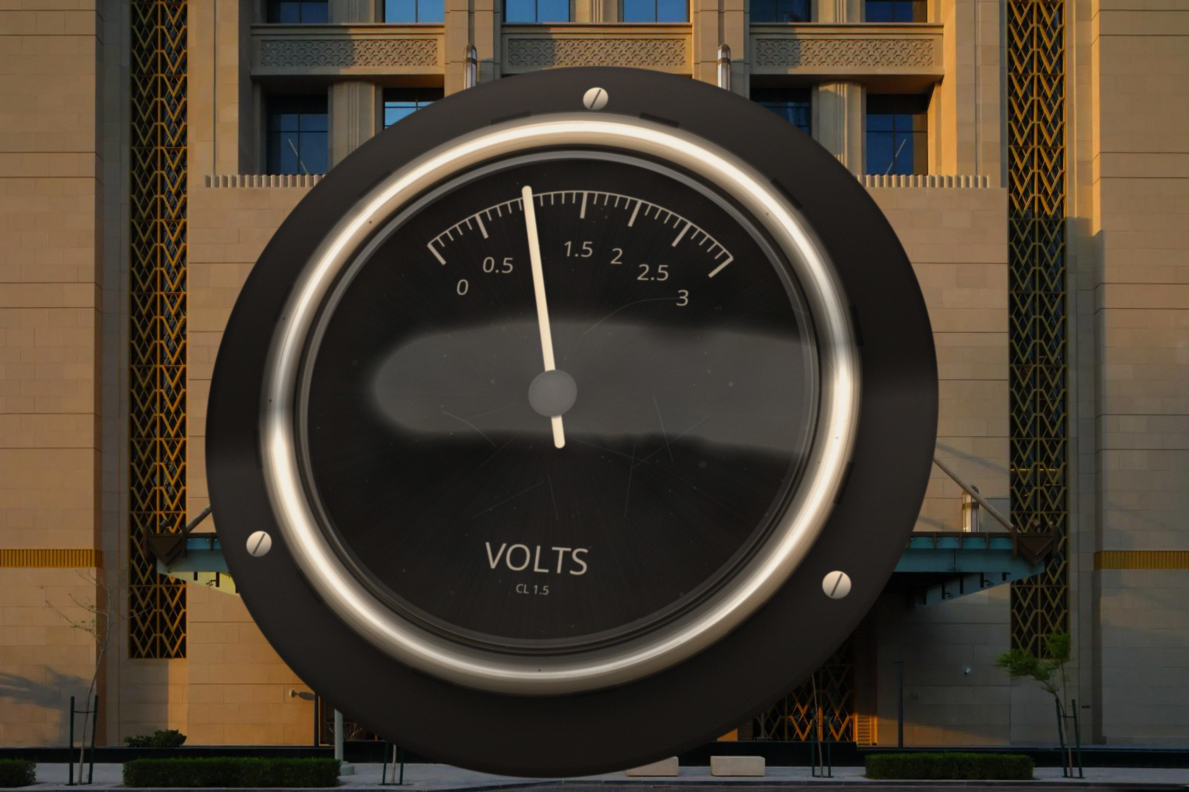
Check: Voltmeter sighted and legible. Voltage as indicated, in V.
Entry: 1 V
